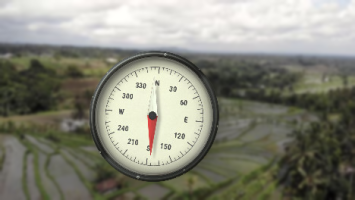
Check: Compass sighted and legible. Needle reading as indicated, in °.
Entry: 175 °
